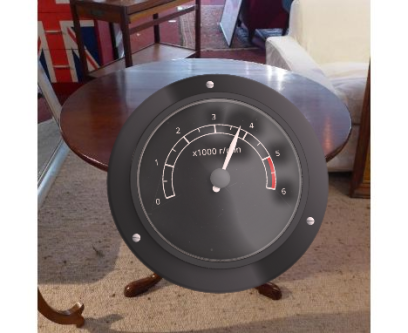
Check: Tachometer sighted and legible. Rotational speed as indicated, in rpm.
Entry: 3750 rpm
